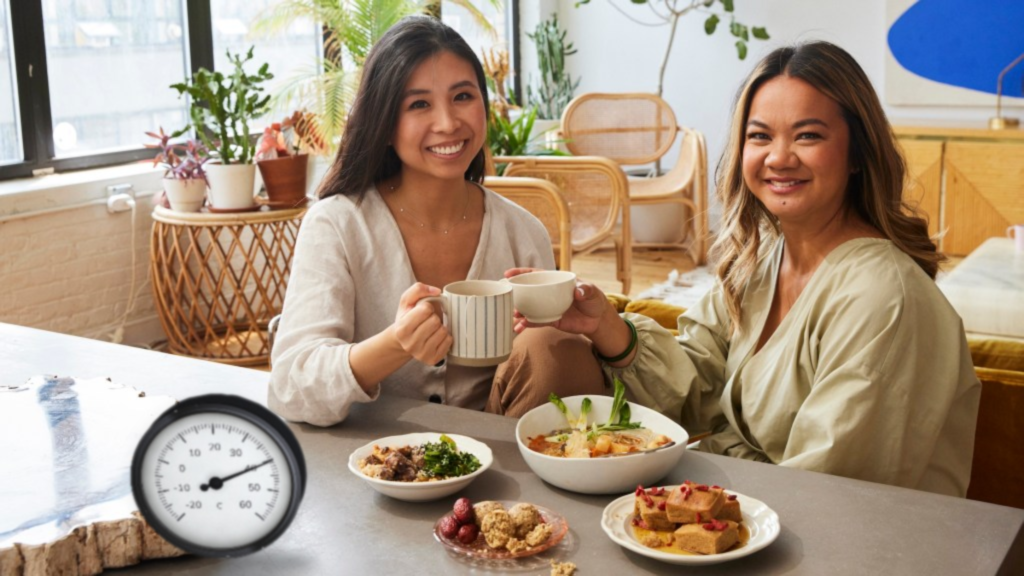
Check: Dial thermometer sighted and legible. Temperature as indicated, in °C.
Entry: 40 °C
